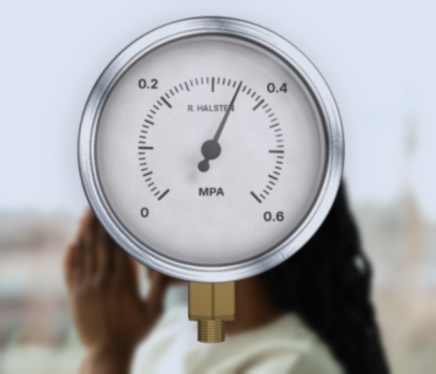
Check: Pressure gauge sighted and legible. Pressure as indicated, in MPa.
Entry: 0.35 MPa
